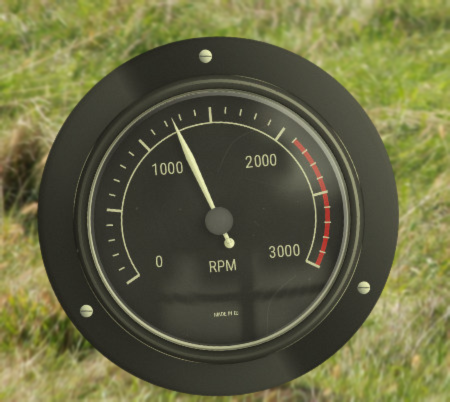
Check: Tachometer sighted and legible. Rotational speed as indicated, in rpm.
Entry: 1250 rpm
